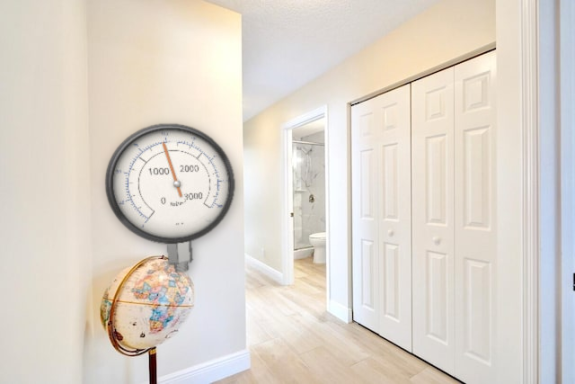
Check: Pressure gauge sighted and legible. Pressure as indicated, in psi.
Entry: 1400 psi
